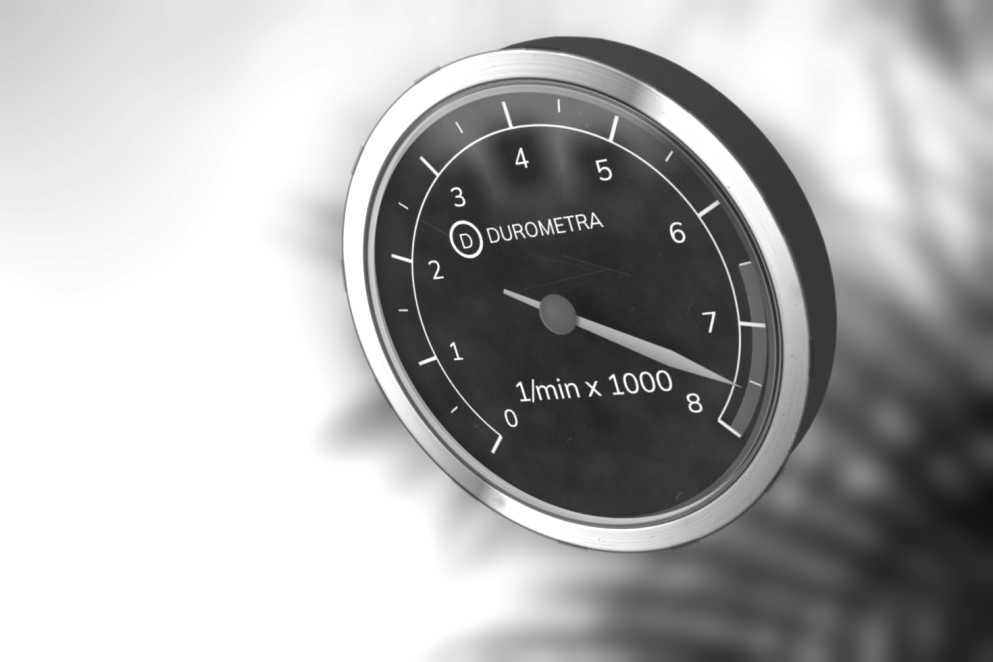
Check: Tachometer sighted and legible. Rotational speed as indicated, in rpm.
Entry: 7500 rpm
